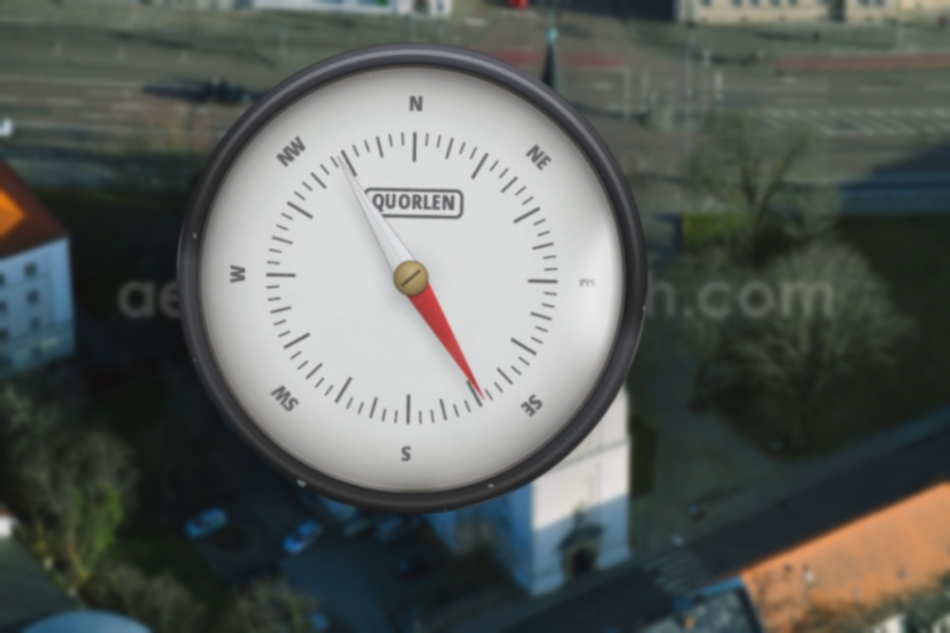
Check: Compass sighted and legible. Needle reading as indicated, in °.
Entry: 147.5 °
